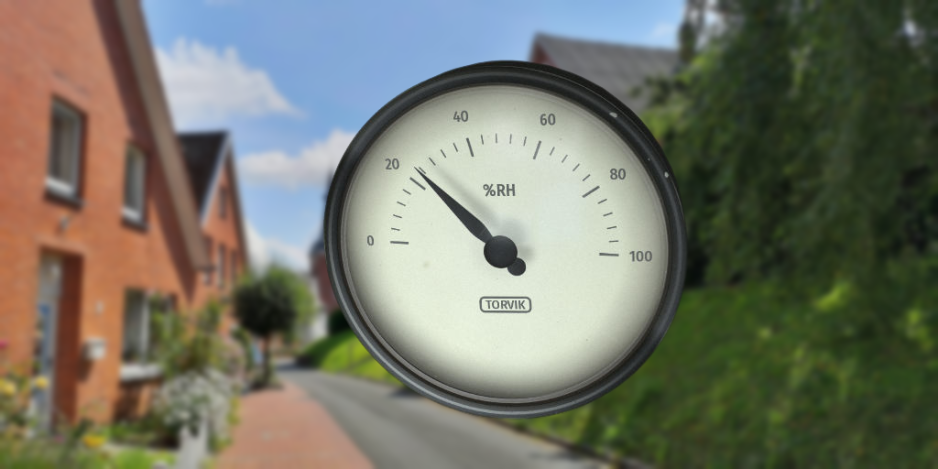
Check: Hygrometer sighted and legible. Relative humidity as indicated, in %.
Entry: 24 %
